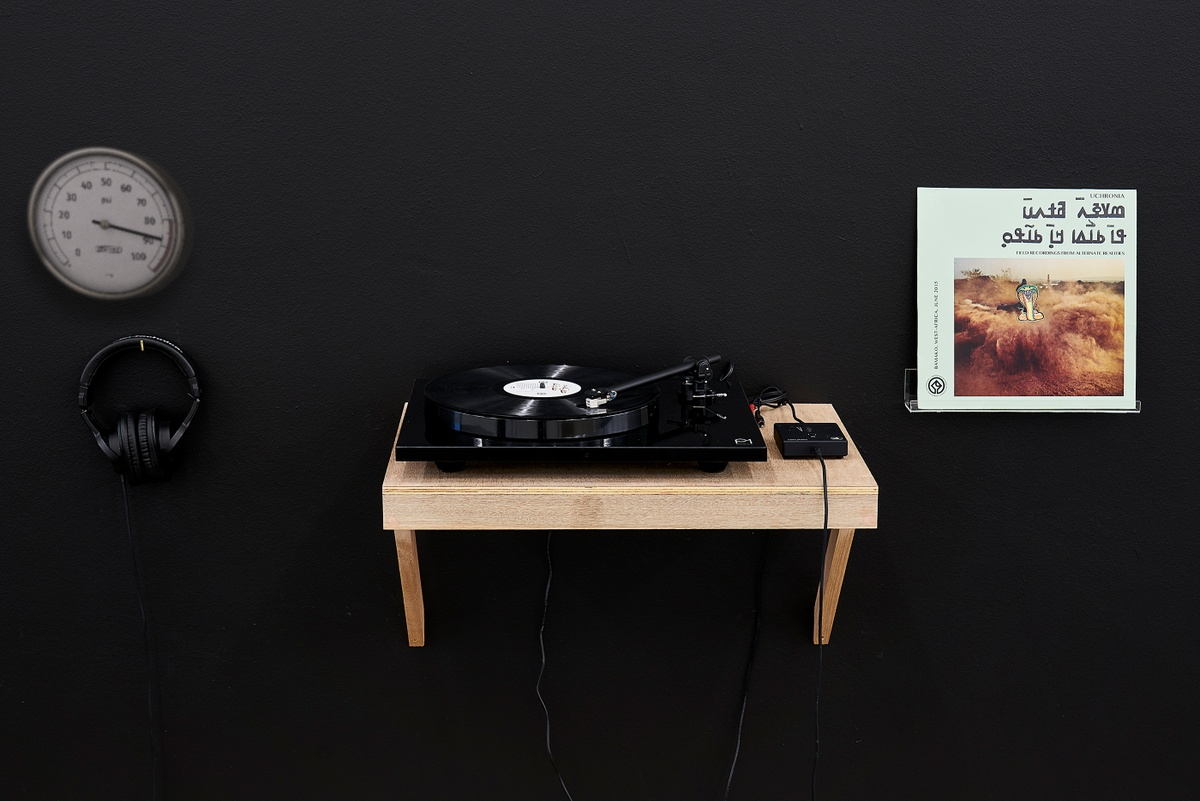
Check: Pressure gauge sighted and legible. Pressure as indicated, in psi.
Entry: 87.5 psi
